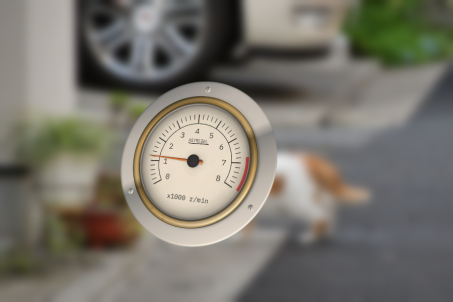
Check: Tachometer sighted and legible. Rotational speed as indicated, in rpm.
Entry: 1200 rpm
